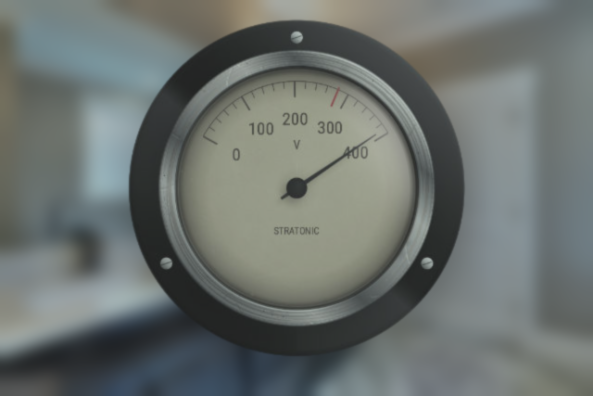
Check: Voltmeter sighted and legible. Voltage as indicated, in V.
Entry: 390 V
